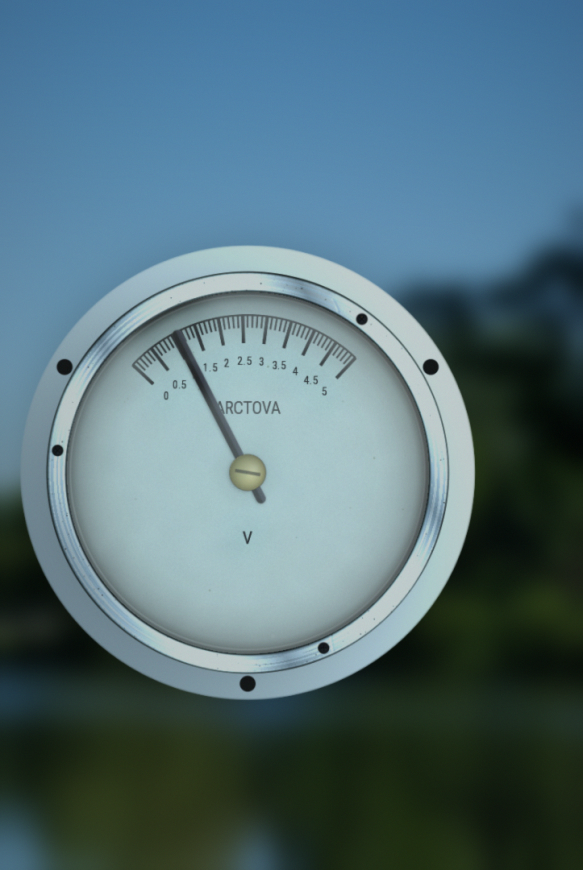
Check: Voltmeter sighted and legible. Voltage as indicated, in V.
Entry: 1.1 V
